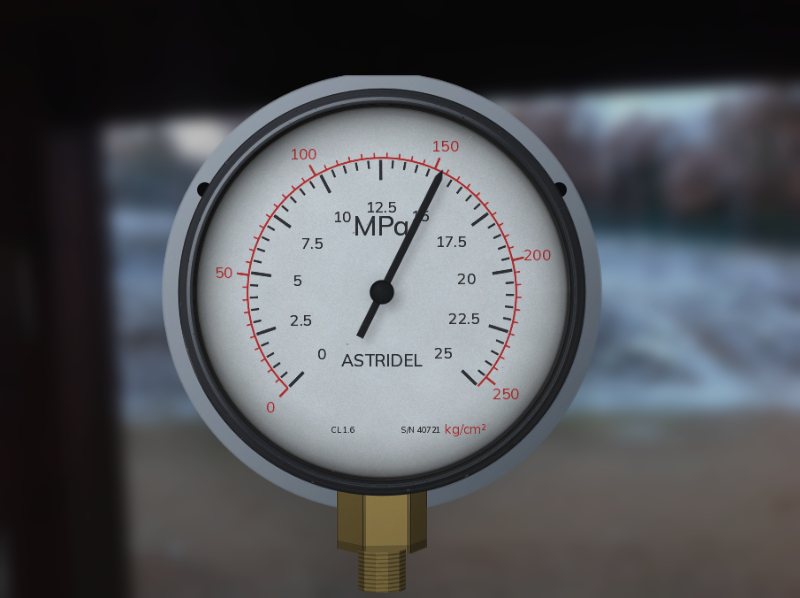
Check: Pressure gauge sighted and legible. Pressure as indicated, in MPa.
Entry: 15 MPa
